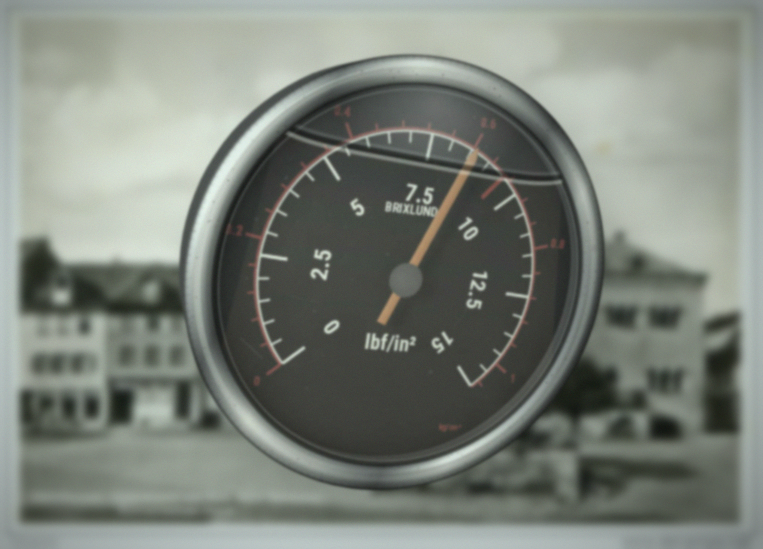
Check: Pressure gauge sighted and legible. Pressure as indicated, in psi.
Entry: 8.5 psi
